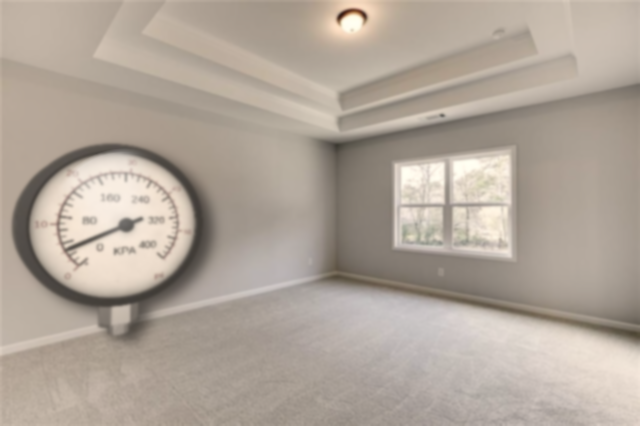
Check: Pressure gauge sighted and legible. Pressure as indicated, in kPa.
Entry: 30 kPa
